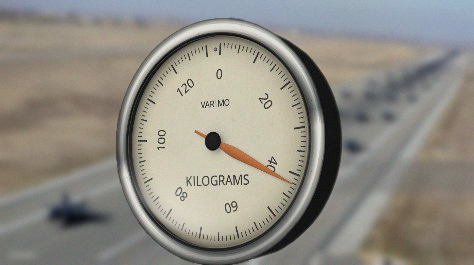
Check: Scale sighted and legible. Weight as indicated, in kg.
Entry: 42 kg
